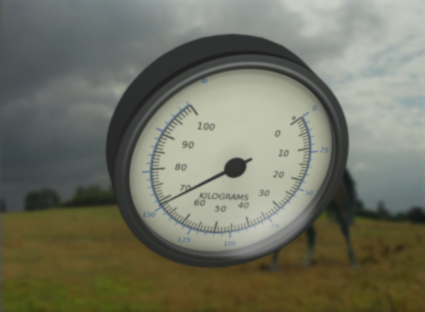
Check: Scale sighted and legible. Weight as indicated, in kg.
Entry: 70 kg
